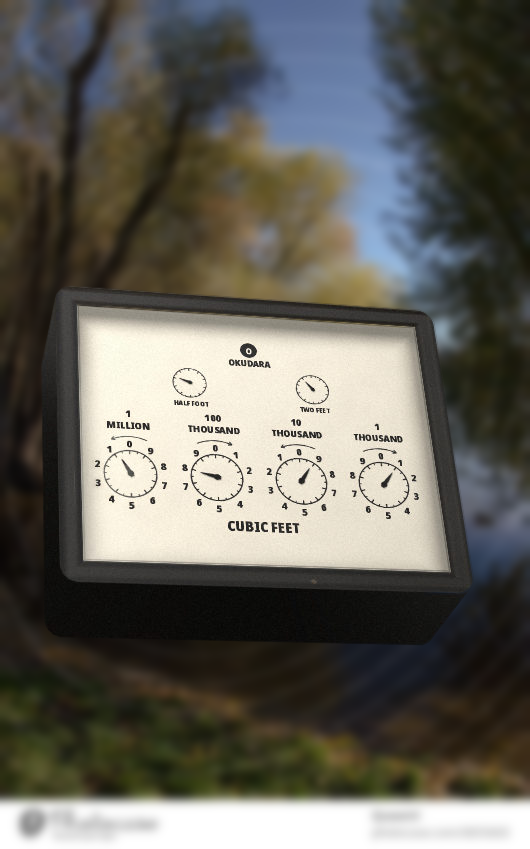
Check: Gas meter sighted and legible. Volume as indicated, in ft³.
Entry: 79100 ft³
